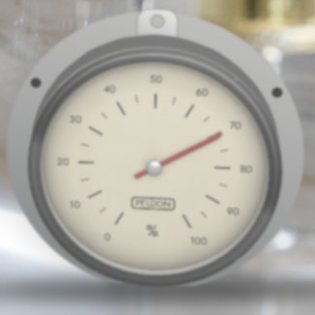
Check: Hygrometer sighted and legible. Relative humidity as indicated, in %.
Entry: 70 %
